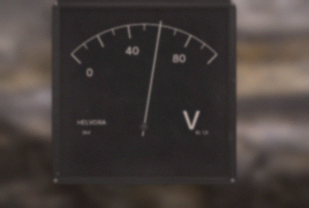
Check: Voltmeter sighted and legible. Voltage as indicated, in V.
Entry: 60 V
